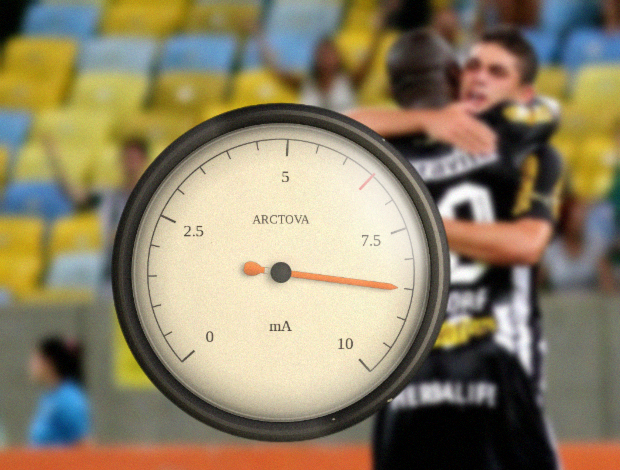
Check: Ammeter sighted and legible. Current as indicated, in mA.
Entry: 8.5 mA
